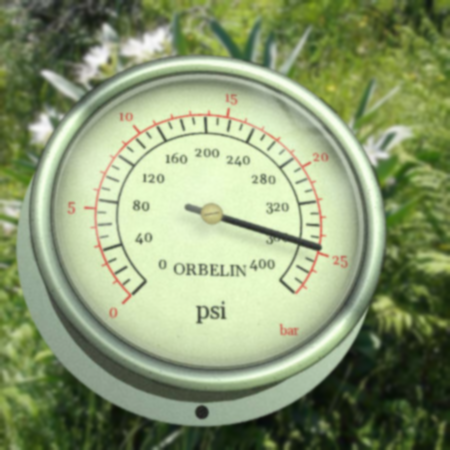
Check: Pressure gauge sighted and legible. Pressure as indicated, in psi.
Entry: 360 psi
